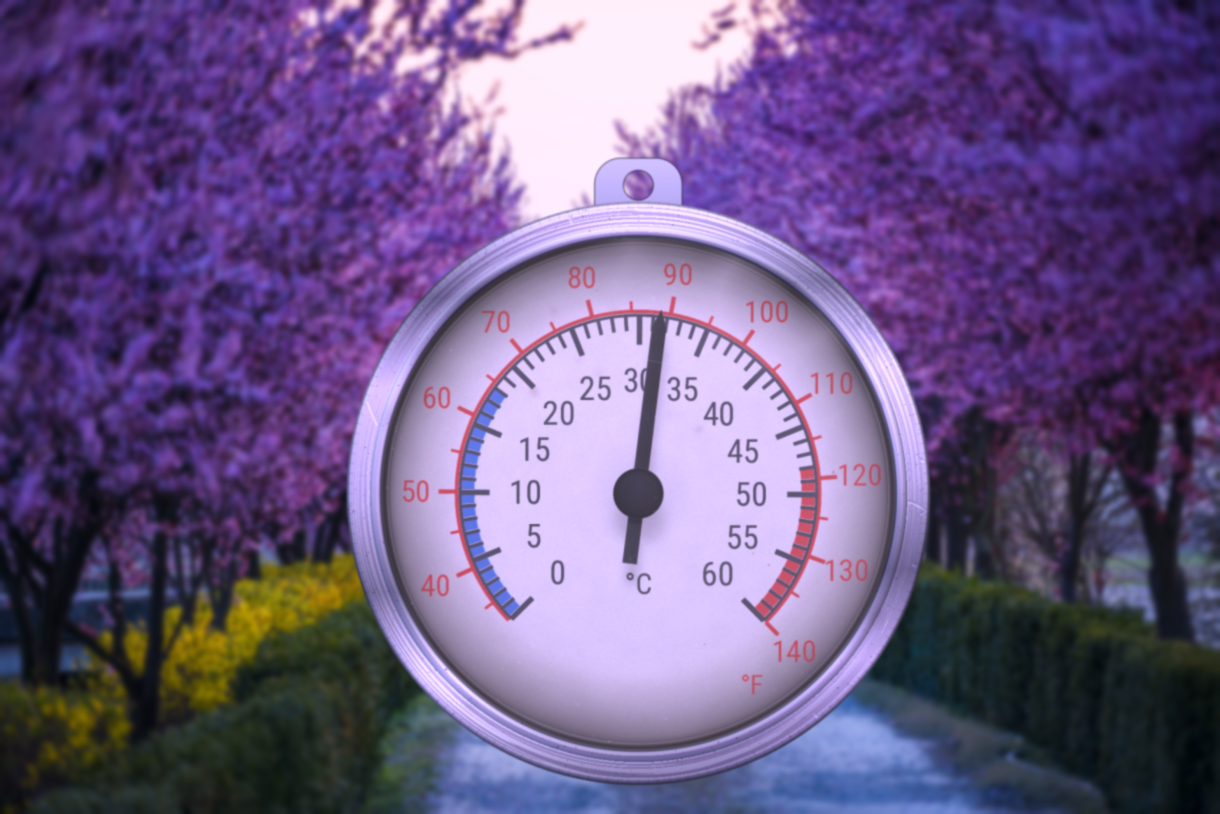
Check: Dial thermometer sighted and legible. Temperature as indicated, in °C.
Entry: 31.5 °C
